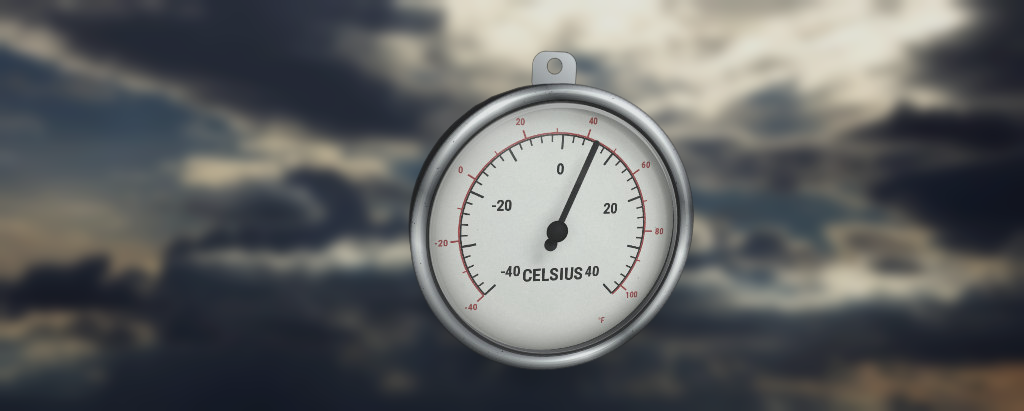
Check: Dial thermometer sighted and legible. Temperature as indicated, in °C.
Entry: 6 °C
